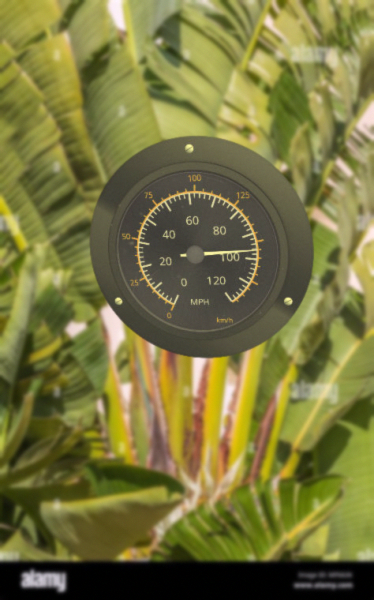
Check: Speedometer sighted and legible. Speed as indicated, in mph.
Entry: 96 mph
